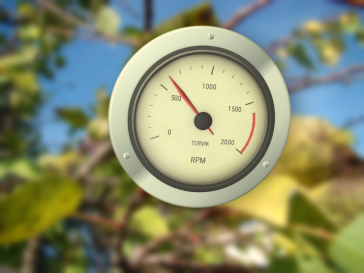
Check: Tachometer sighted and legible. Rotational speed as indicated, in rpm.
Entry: 600 rpm
